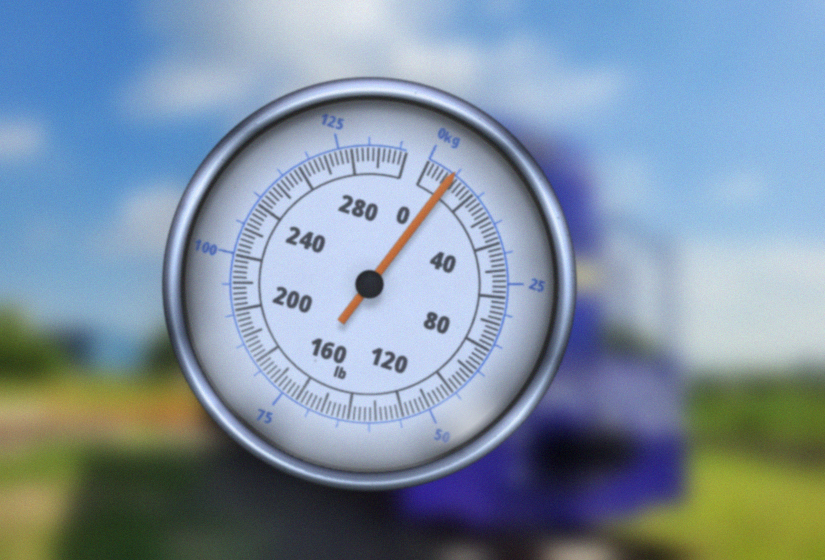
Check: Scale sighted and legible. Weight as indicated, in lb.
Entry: 10 lb
